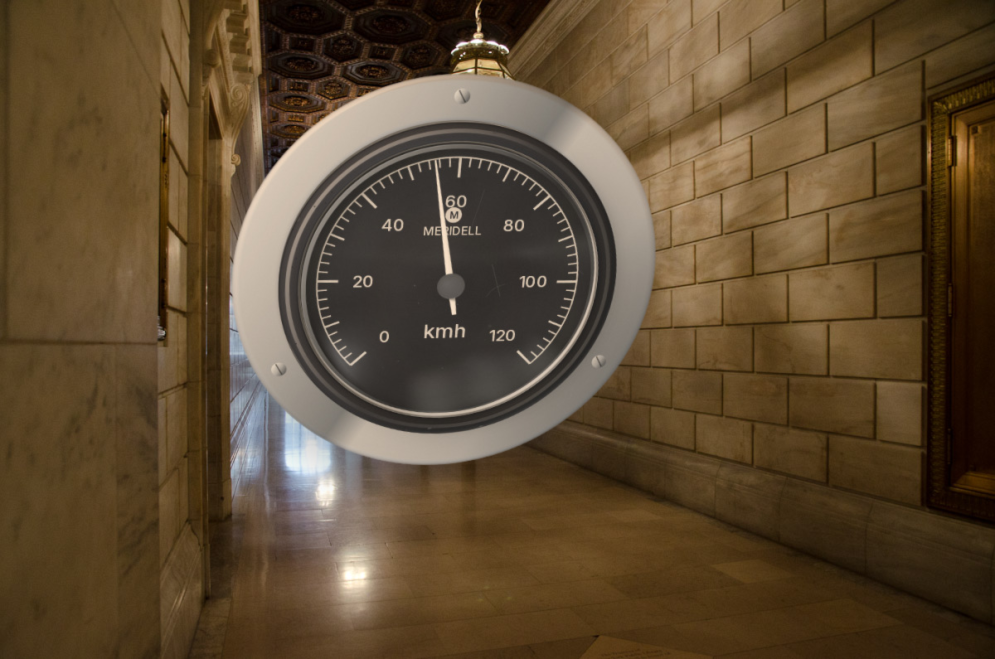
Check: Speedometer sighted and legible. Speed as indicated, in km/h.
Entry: 55 km/h
